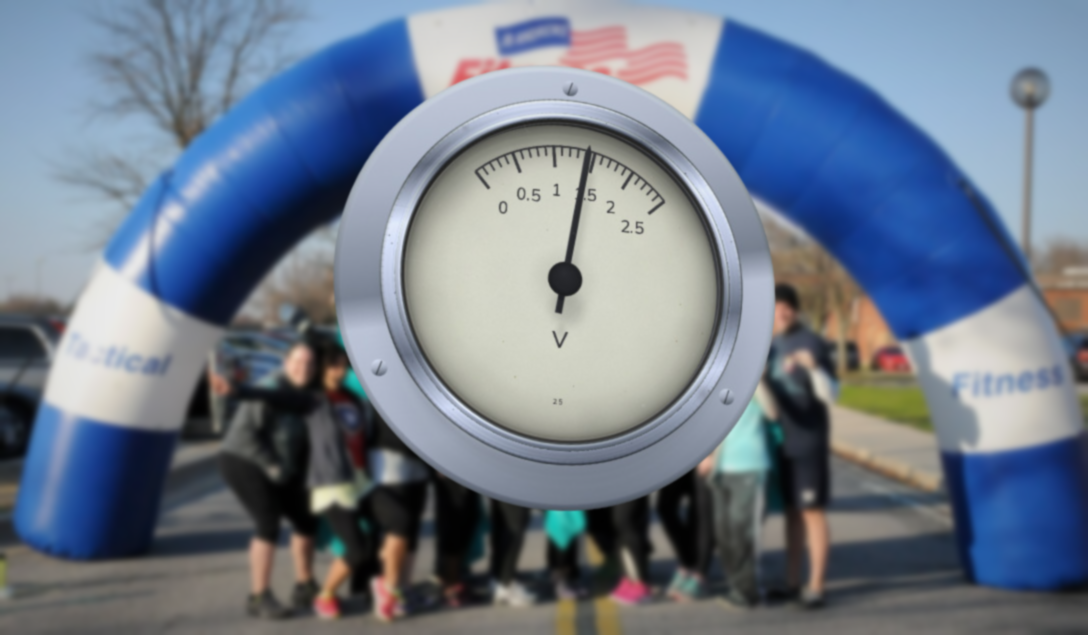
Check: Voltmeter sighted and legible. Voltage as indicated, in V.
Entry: 1.4 V
